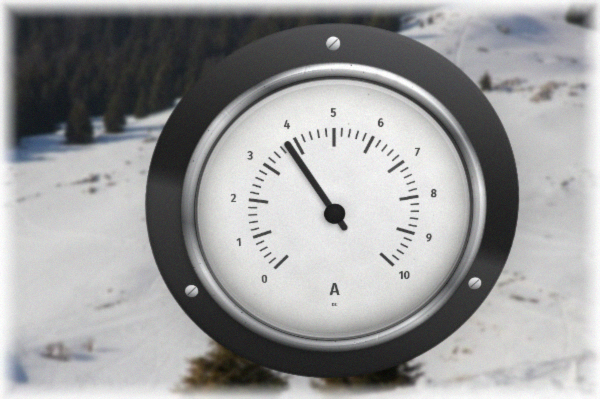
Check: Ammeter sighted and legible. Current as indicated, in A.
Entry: 3.8 A
